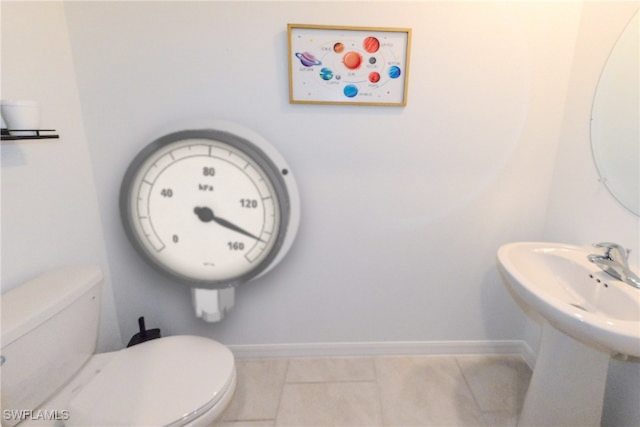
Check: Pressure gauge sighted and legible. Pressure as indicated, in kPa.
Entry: 145 kPa
